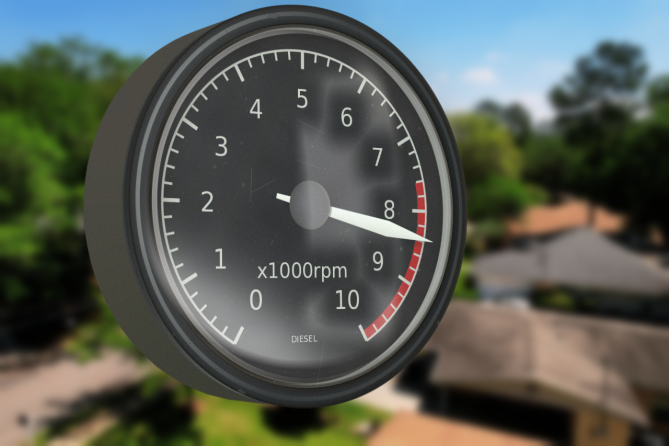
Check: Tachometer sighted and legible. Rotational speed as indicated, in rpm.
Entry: 8400 rpm
